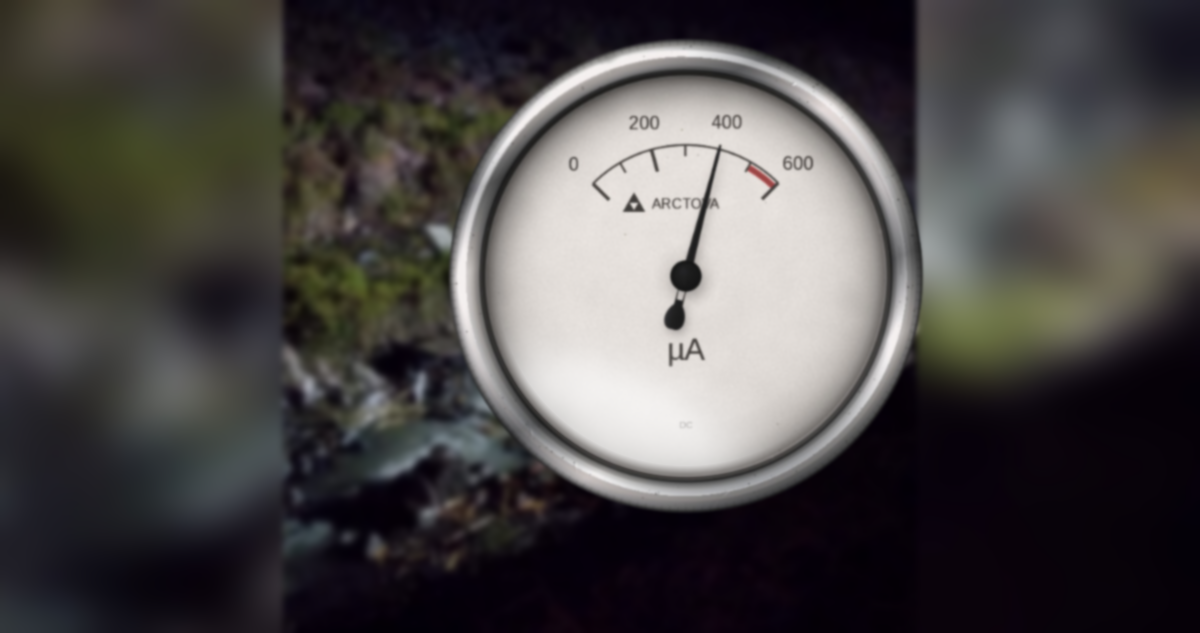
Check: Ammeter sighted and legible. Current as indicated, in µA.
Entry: 400 µA
